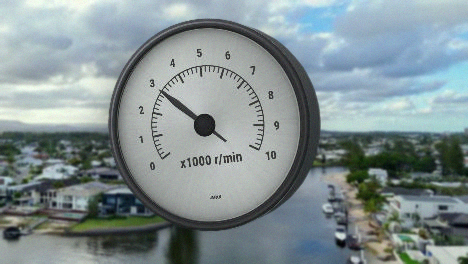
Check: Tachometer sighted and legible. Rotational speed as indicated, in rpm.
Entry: 3000 rpm
